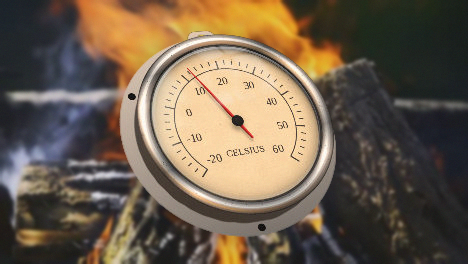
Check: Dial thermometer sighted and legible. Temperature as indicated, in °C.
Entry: 12 °C
